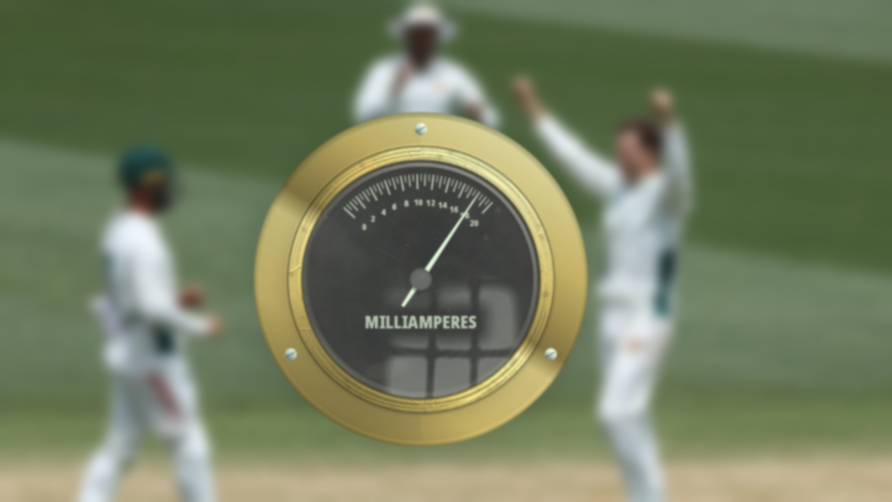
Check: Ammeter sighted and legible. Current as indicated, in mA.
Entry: 18 mA
